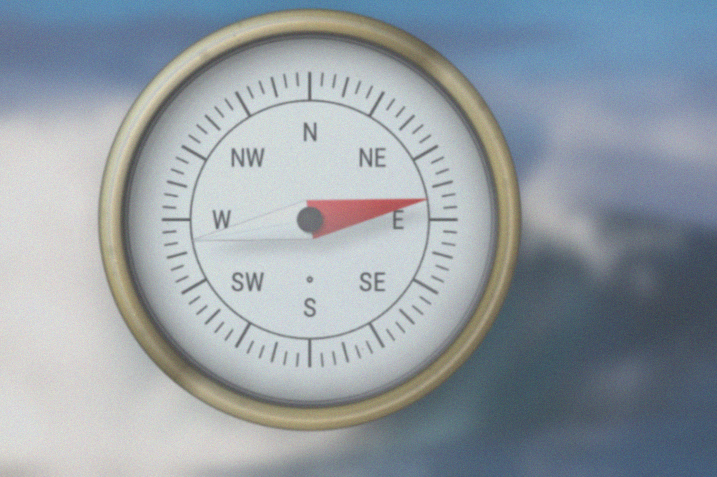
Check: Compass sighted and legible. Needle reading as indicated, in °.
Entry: 80 °
